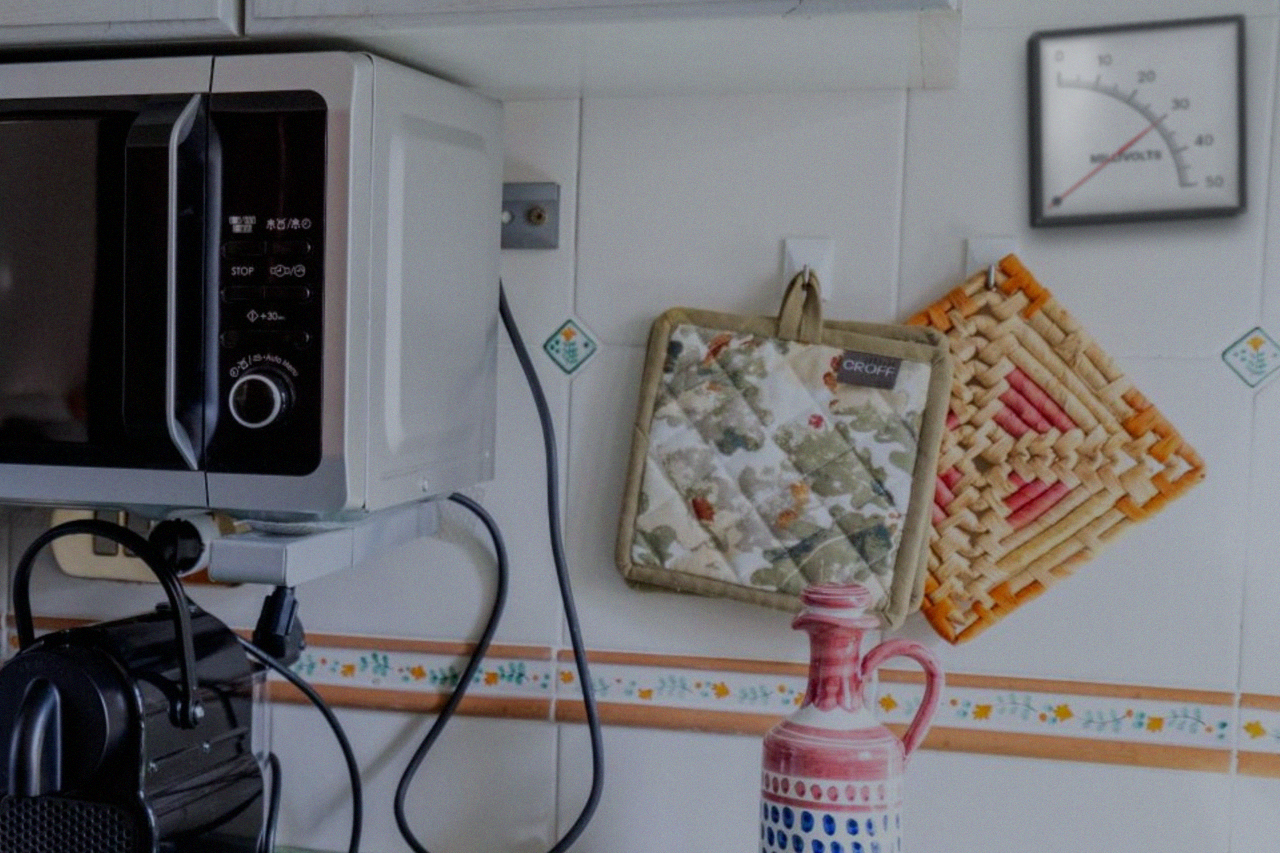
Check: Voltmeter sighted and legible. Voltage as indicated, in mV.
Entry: 30 mV
